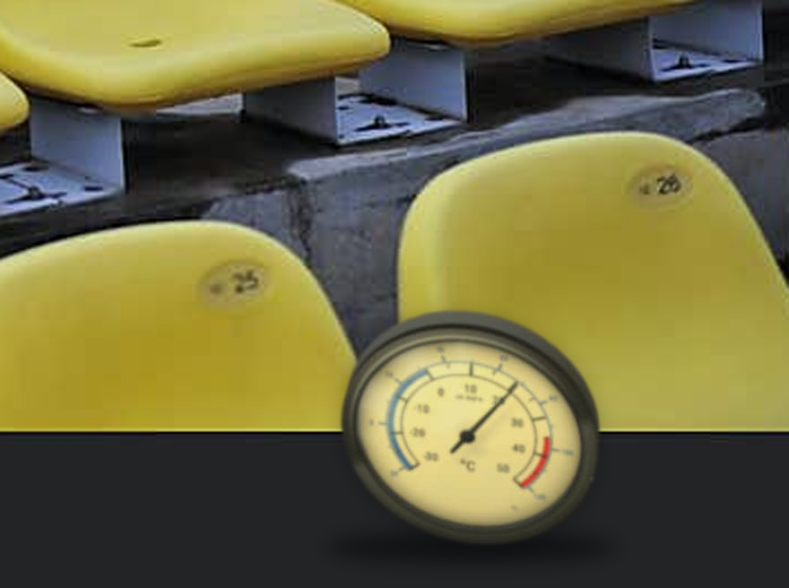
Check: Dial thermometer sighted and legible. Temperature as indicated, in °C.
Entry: 20 °C
